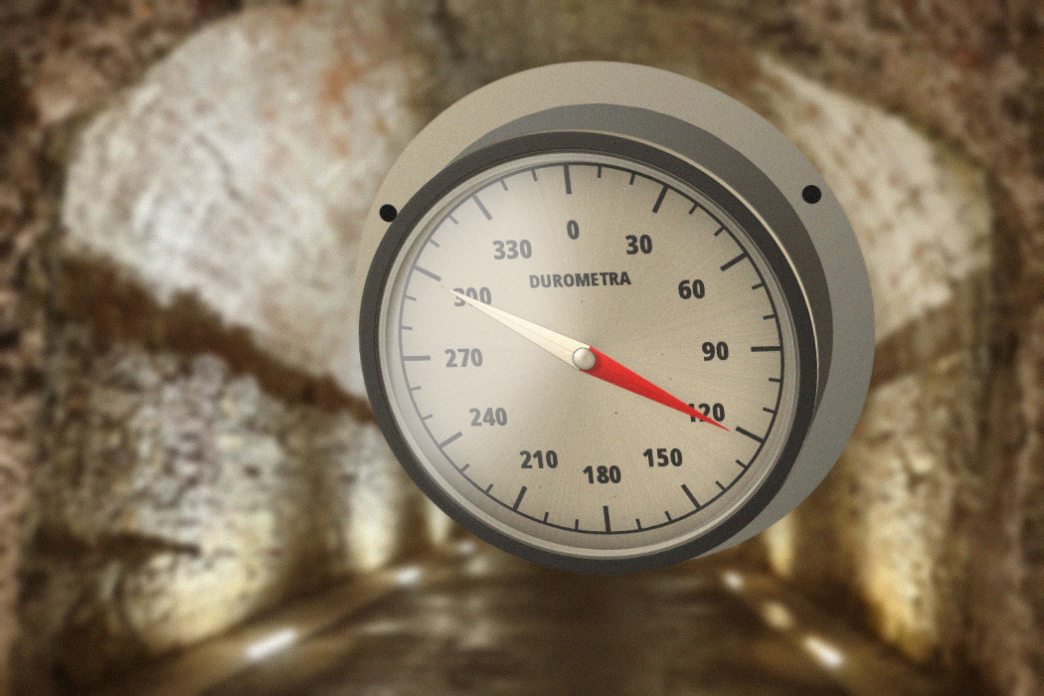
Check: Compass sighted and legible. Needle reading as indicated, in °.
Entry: 120 °
